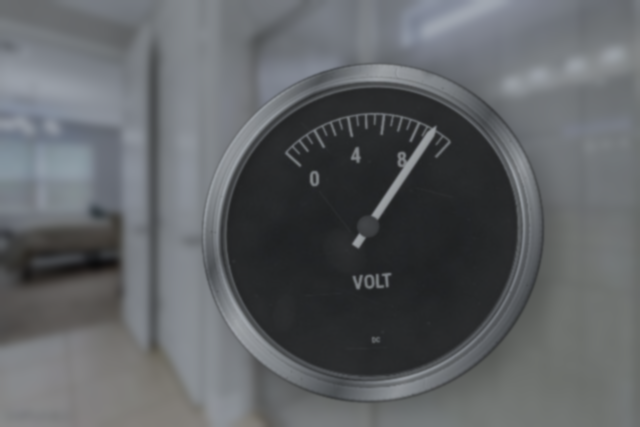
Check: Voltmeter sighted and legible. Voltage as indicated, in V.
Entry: 9 V
